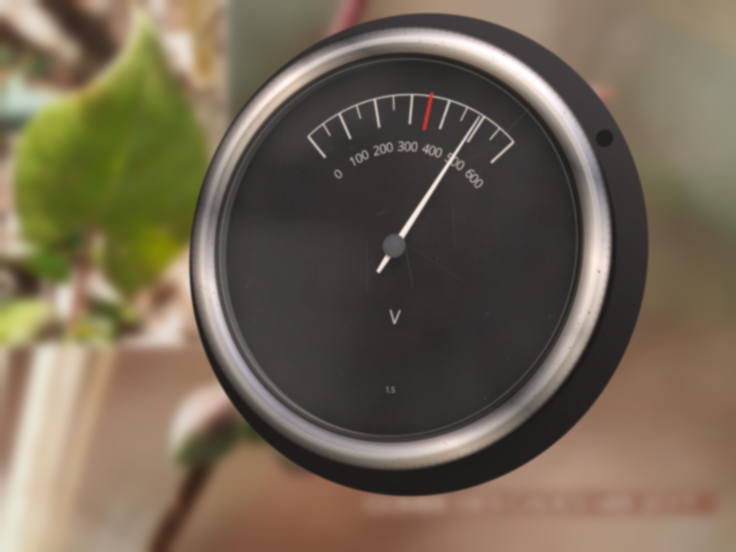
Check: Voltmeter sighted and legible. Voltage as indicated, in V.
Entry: 500 V
